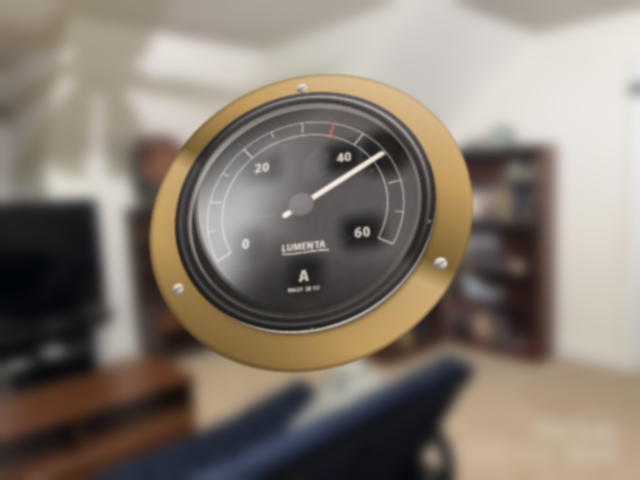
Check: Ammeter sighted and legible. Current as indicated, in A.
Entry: 45 A
